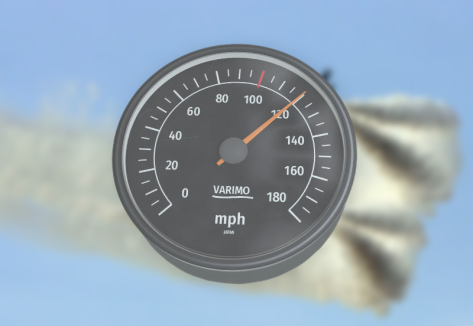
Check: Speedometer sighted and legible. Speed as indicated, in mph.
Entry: 120 mph
